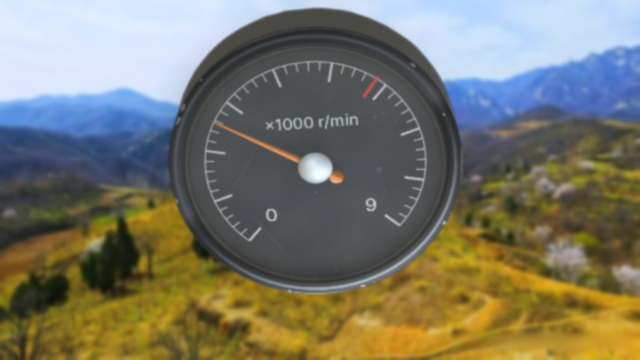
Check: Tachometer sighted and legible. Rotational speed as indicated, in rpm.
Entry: 2600 rpm
